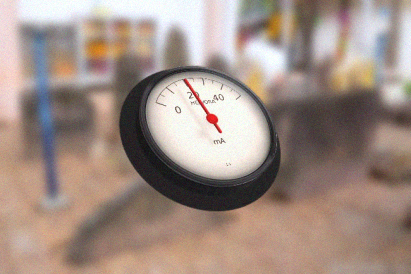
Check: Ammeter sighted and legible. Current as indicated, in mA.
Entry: 20 mA
